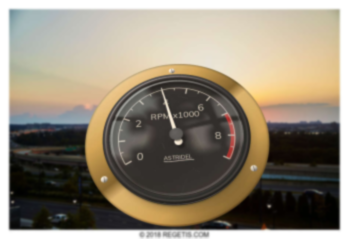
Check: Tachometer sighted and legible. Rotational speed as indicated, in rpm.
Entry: 4000 rpm
